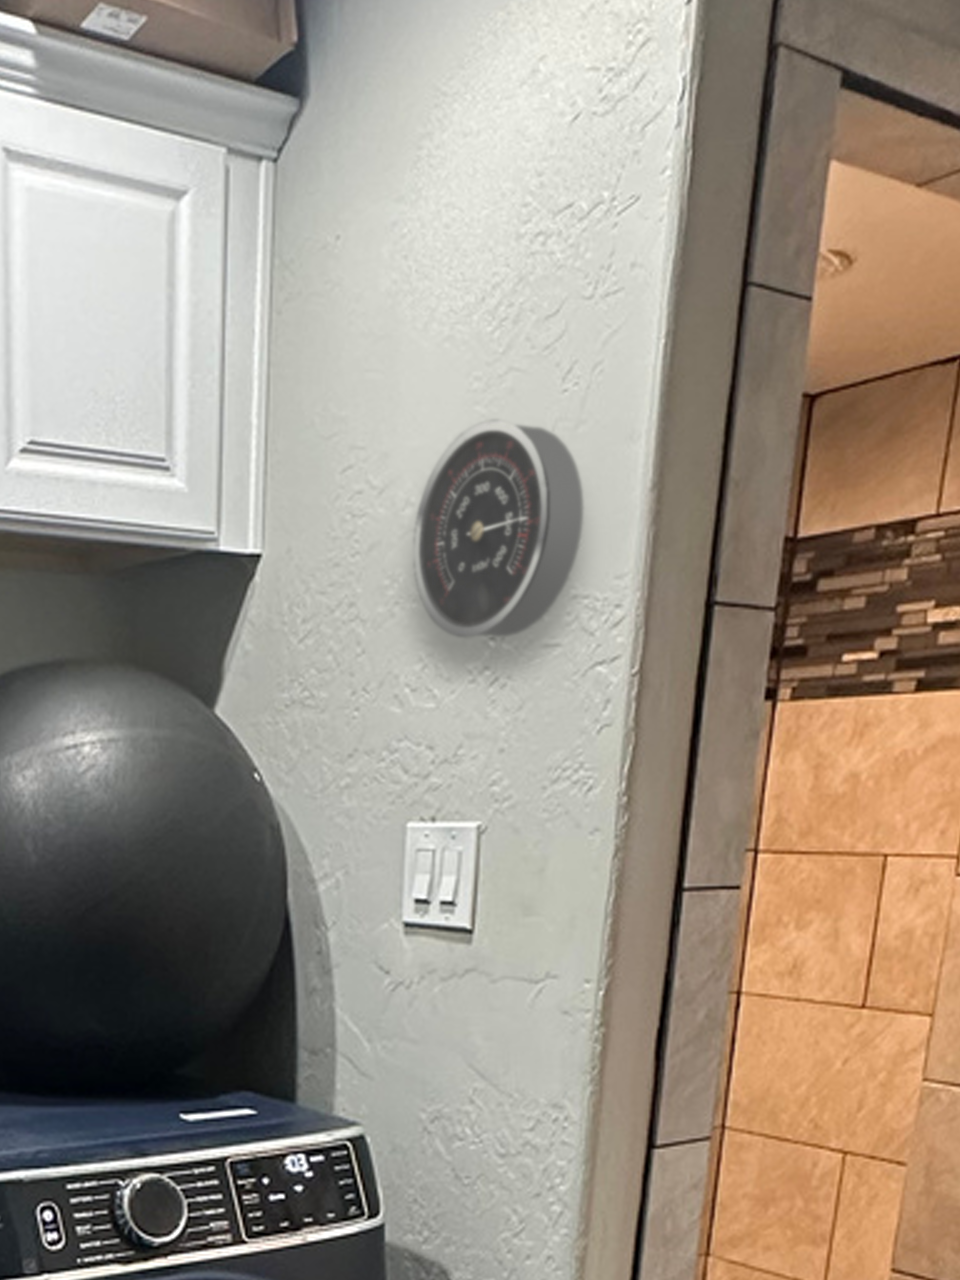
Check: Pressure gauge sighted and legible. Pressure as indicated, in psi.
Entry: 500 psi
